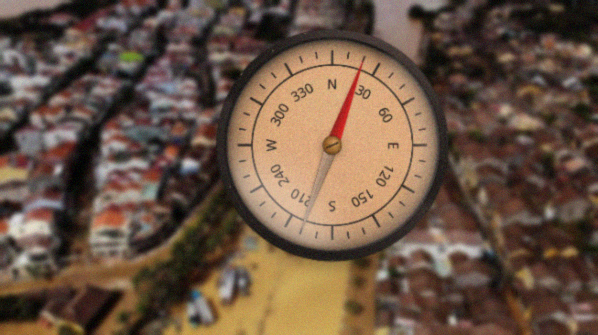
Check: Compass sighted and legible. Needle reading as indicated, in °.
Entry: 20 °
